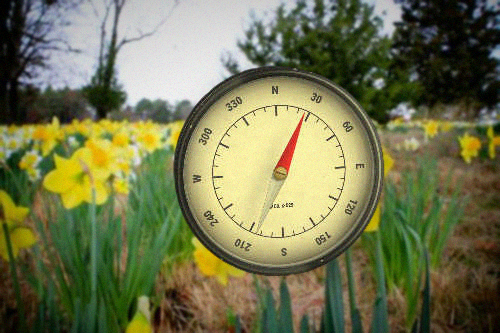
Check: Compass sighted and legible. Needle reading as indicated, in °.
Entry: 25 °
